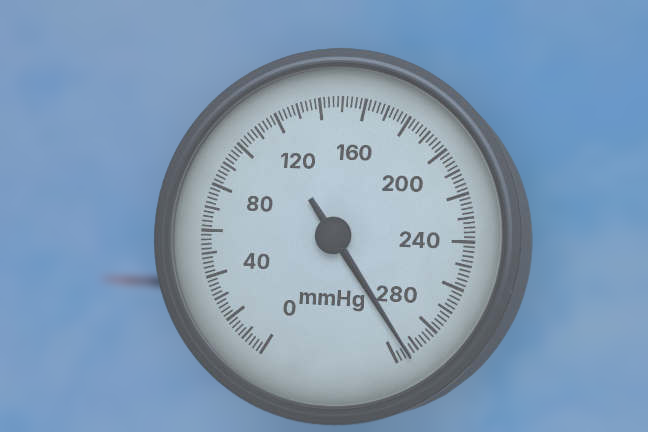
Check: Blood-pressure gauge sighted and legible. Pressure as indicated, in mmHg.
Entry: 294 mmHg
